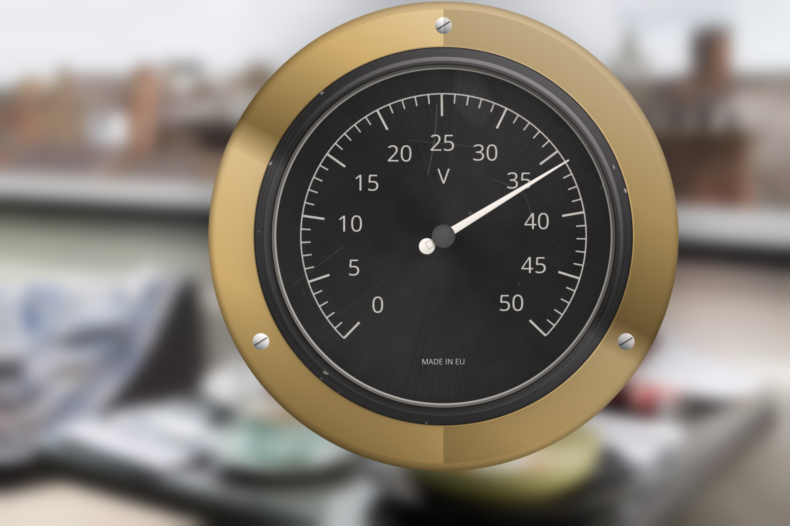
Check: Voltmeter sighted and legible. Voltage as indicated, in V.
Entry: 36 V
